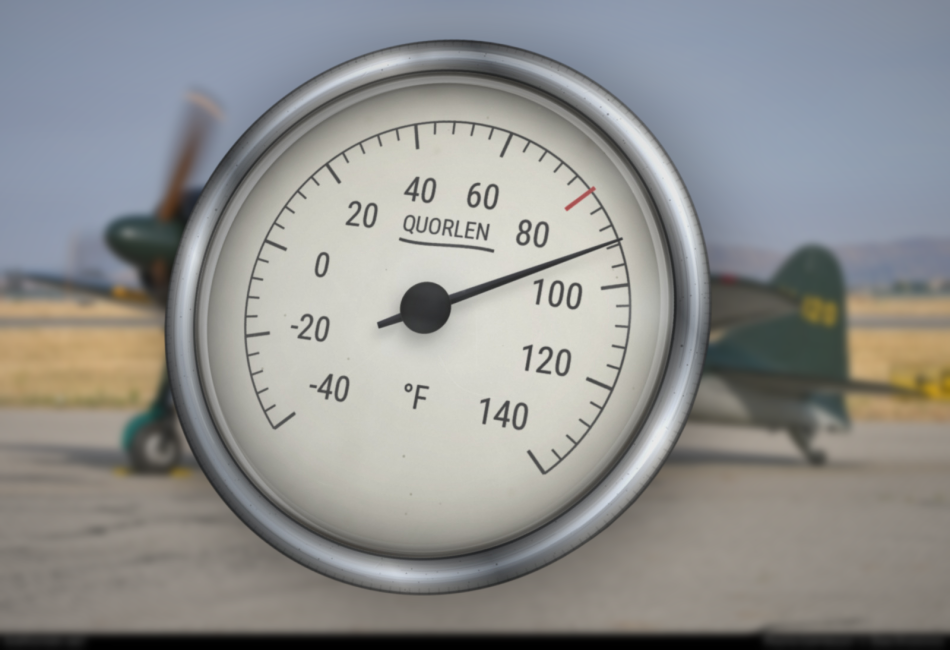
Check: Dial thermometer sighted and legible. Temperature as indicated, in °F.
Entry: 92 °F
